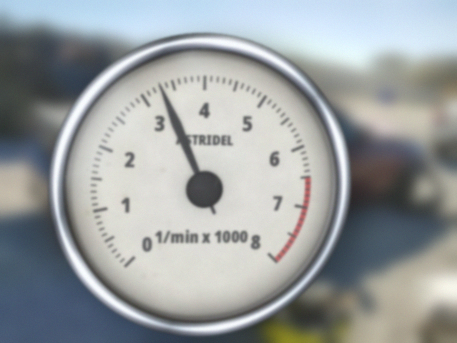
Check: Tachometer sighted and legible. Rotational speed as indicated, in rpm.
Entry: 3300 rpm
